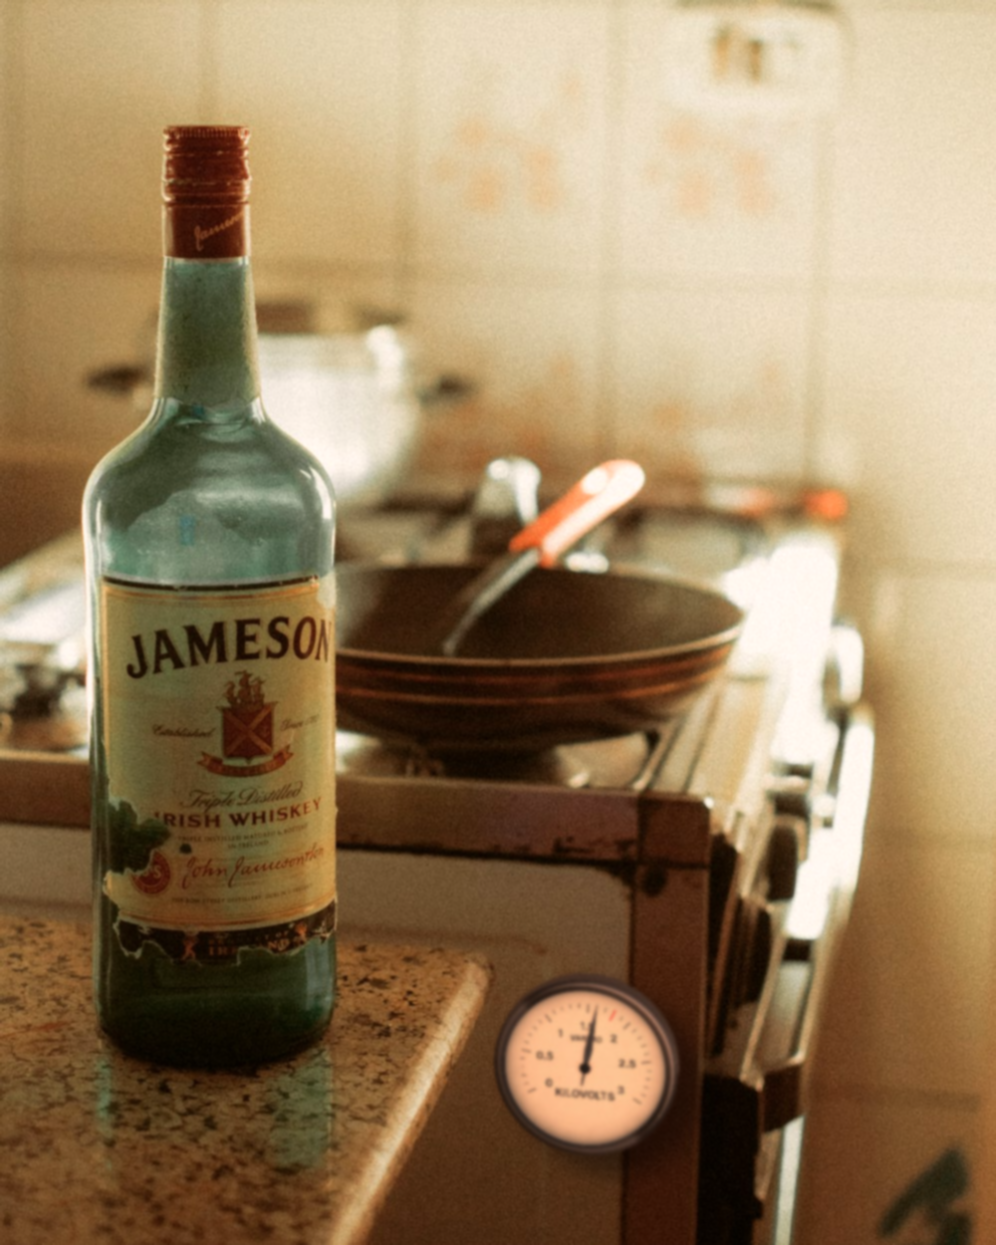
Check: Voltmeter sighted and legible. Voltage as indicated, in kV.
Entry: 1.6 kV
